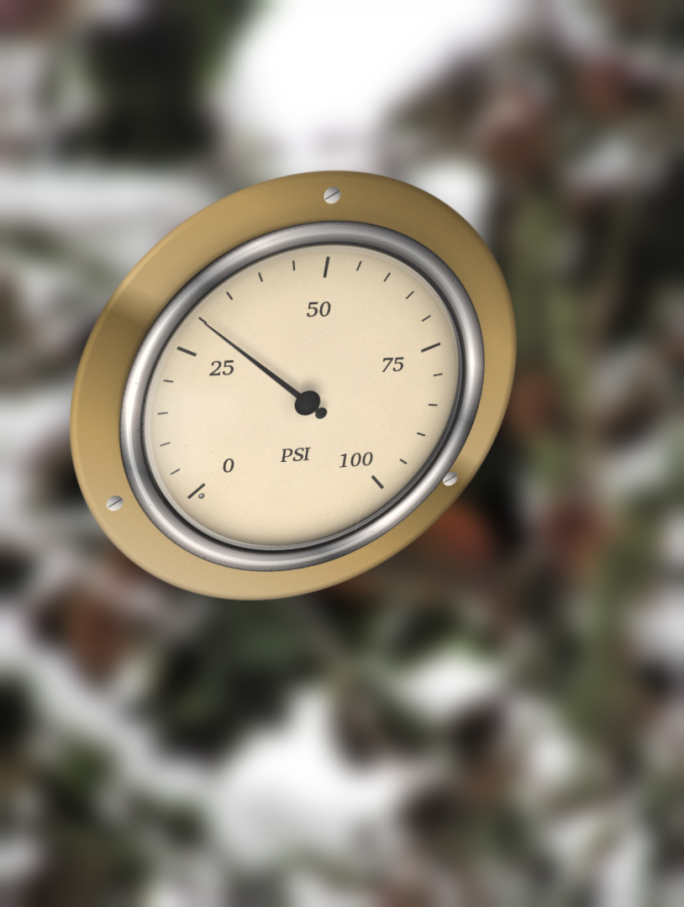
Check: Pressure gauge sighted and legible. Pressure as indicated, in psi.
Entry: 30 psi
